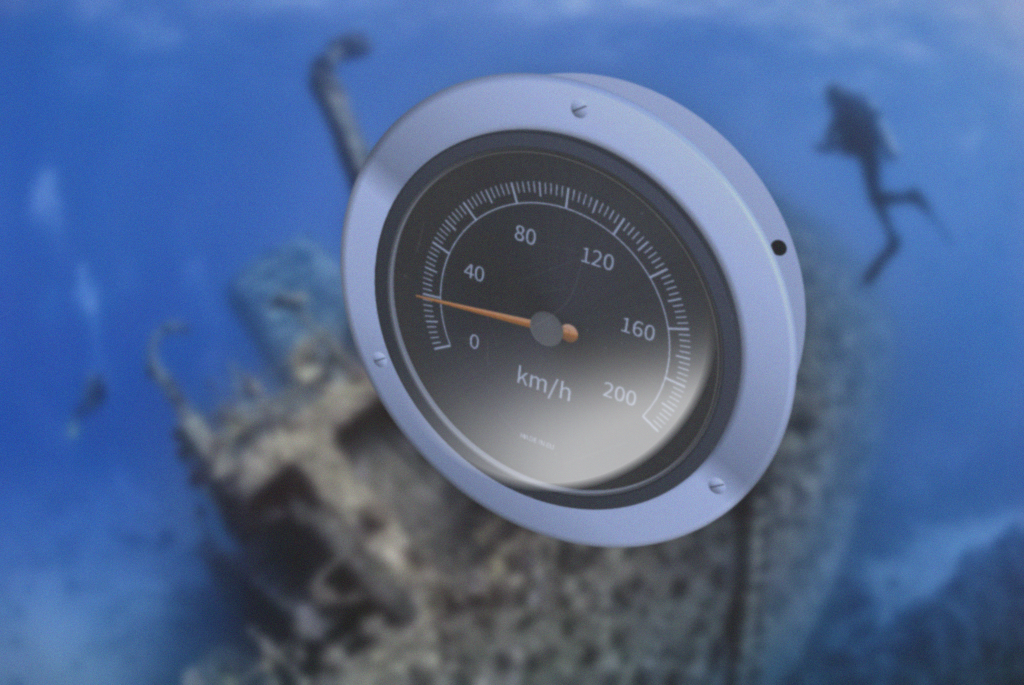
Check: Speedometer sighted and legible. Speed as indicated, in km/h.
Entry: 20 km/h
